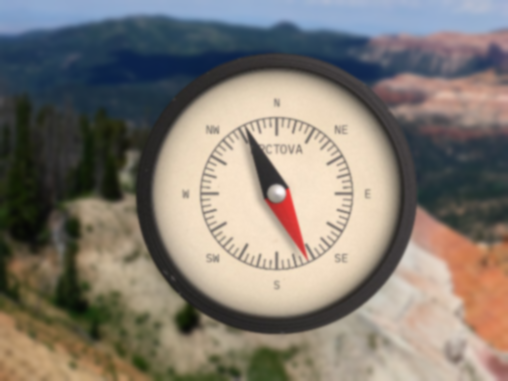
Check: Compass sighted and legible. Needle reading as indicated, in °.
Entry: 155 °
